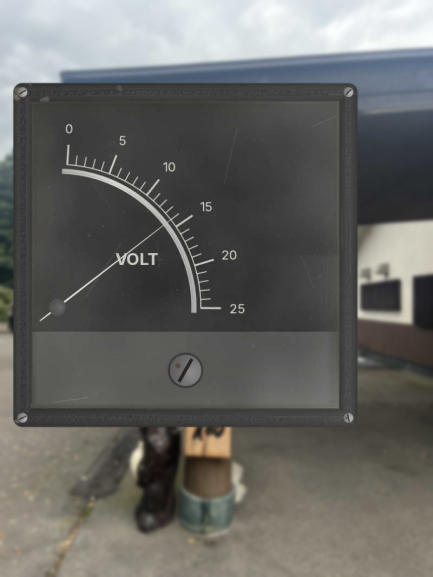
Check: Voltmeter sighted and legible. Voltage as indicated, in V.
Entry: 14 V
